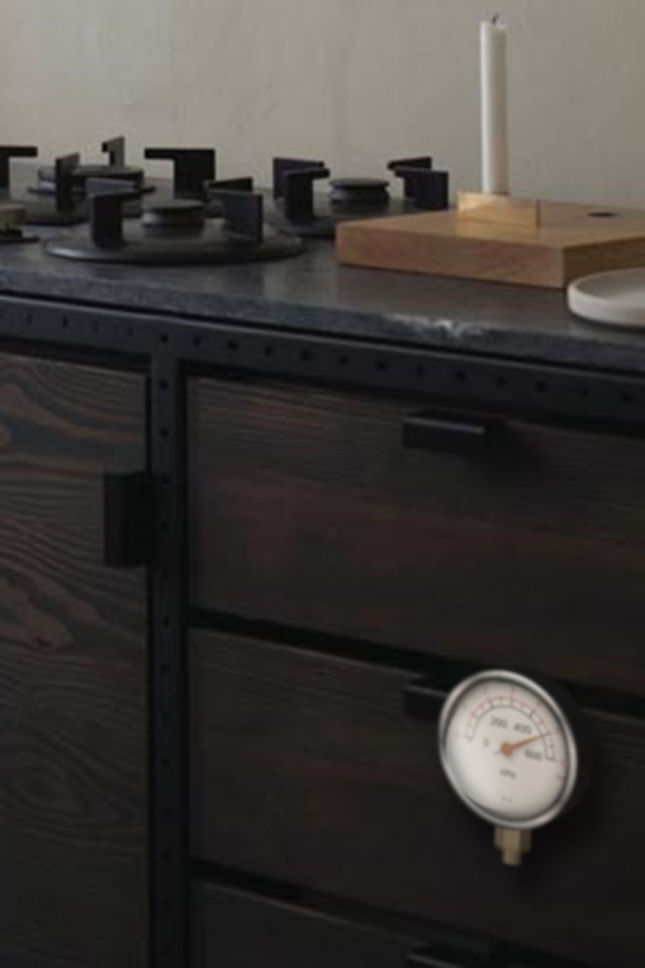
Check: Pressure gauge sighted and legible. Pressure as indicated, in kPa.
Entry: 500 kPa
